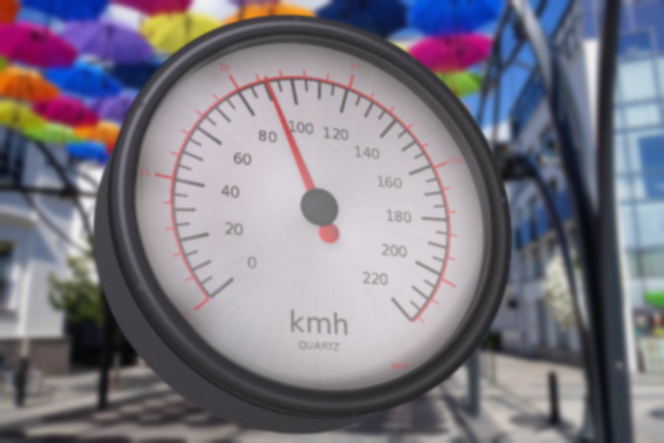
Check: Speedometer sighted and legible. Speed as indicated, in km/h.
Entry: 90 km/h
